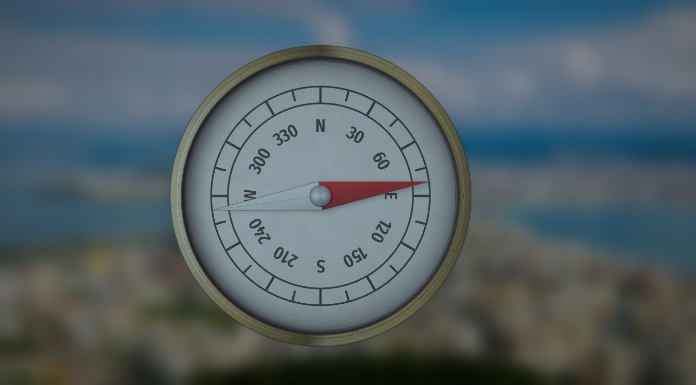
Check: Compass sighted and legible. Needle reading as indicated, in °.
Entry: 82.5 °
